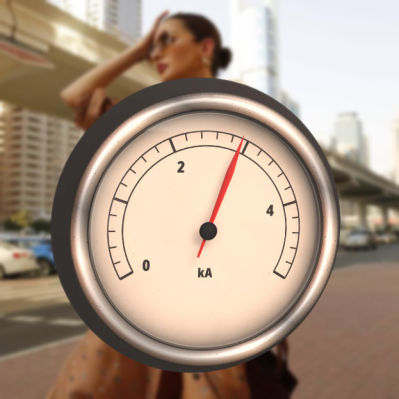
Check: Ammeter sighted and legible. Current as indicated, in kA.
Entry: 2.9 kA
